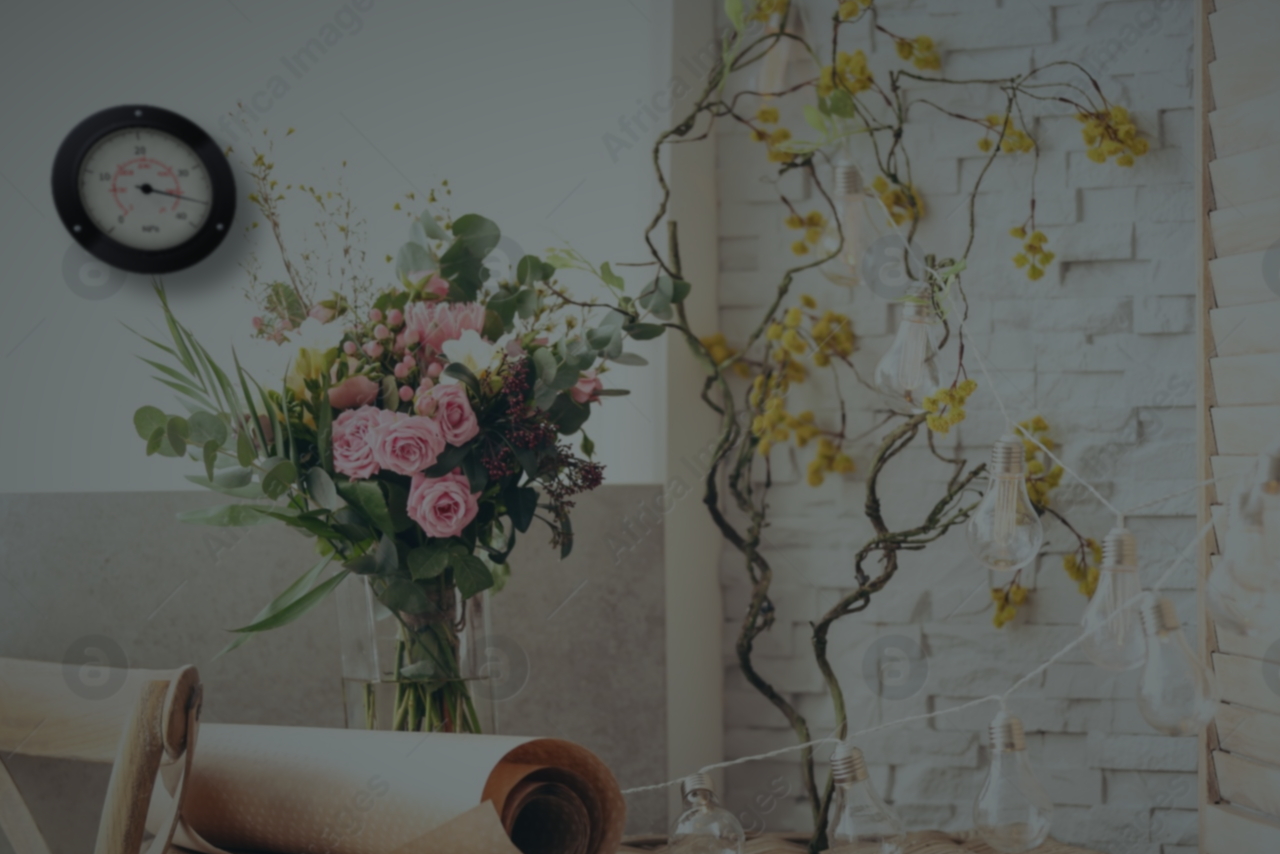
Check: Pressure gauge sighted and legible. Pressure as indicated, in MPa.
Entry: 36 MPa
